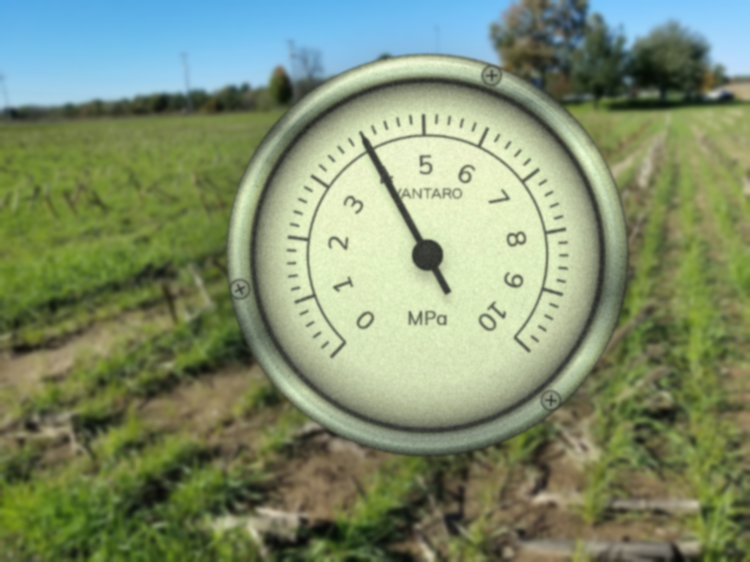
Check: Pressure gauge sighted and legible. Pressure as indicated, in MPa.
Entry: 4 MPa
